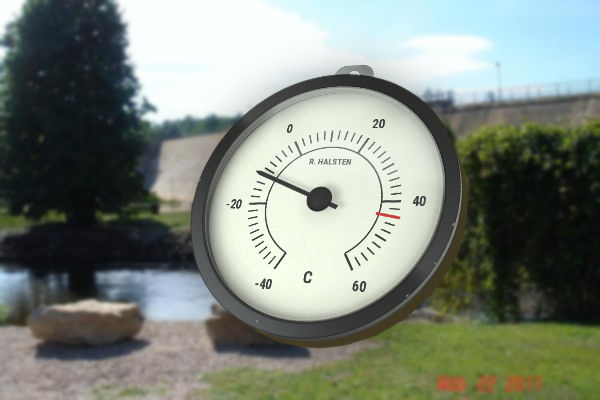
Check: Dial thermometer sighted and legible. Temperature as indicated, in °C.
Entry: -12 °C
